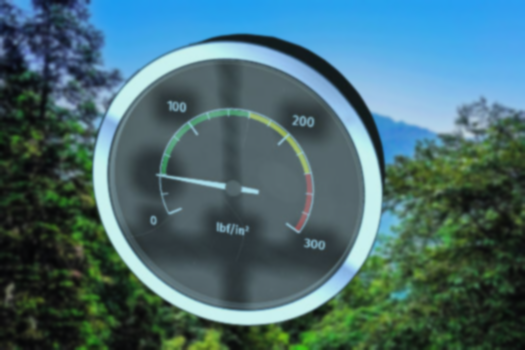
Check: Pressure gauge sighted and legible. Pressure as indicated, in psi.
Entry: 40 psi
